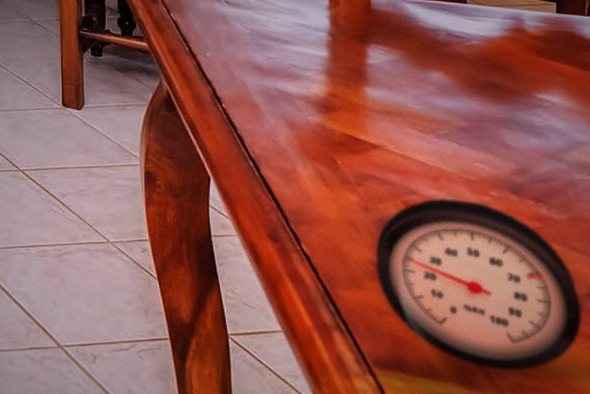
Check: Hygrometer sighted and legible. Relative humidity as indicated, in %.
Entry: 25 %
